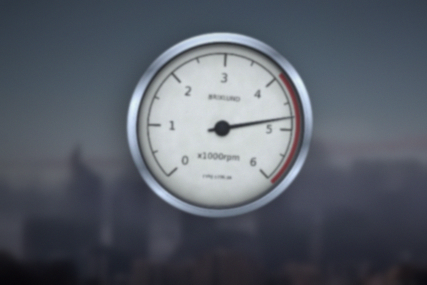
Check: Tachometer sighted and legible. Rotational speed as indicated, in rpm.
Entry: 4750 rpm
